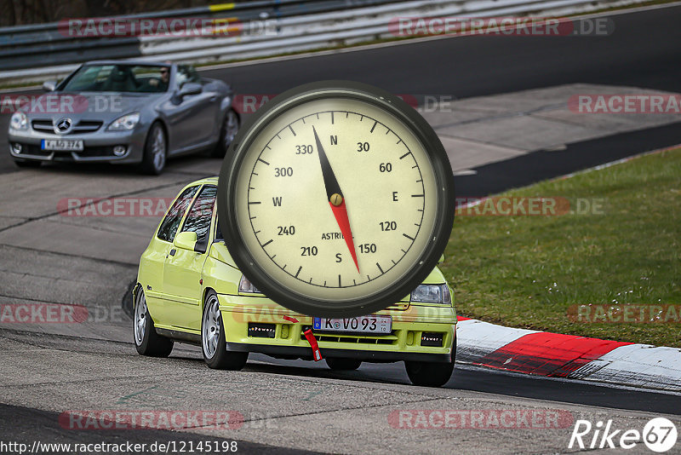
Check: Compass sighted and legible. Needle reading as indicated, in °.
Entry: 165 °
